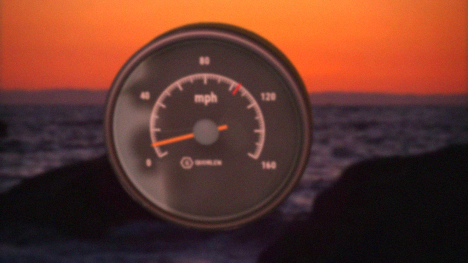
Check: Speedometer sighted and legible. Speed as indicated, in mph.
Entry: 10 mph
